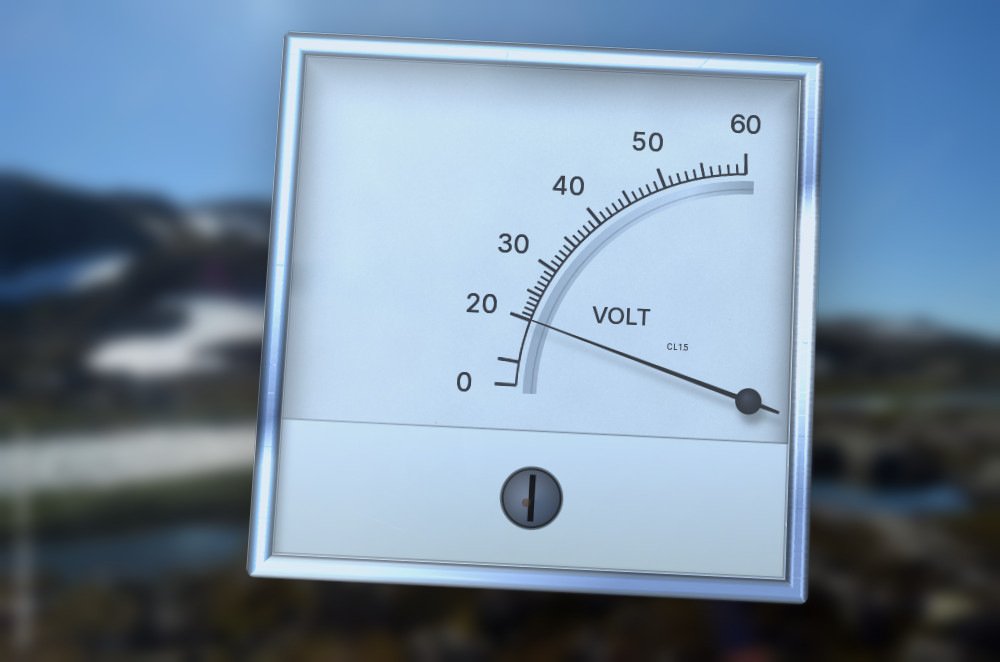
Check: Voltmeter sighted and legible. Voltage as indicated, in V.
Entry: 20 V
